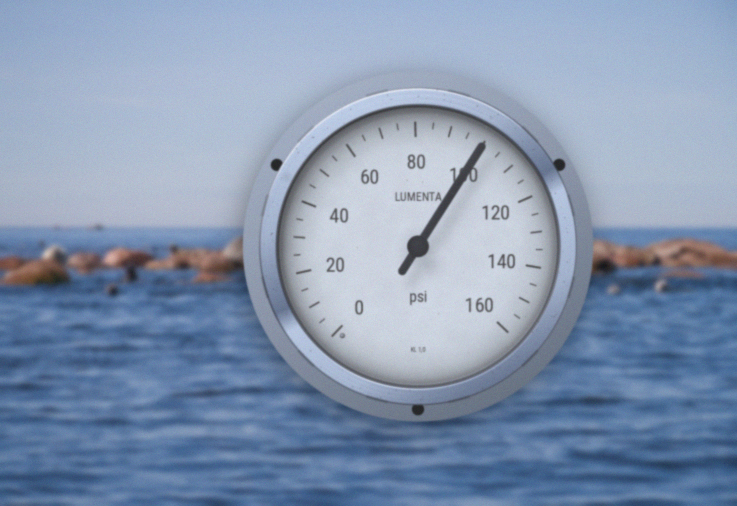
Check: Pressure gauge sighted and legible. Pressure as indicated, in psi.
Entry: 100 psi
